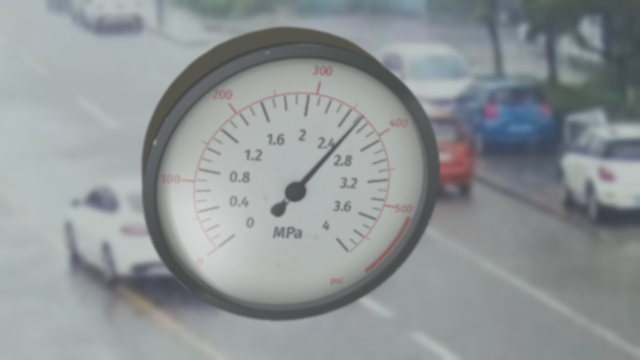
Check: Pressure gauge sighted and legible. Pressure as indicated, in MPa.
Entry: 2.5 MPa
